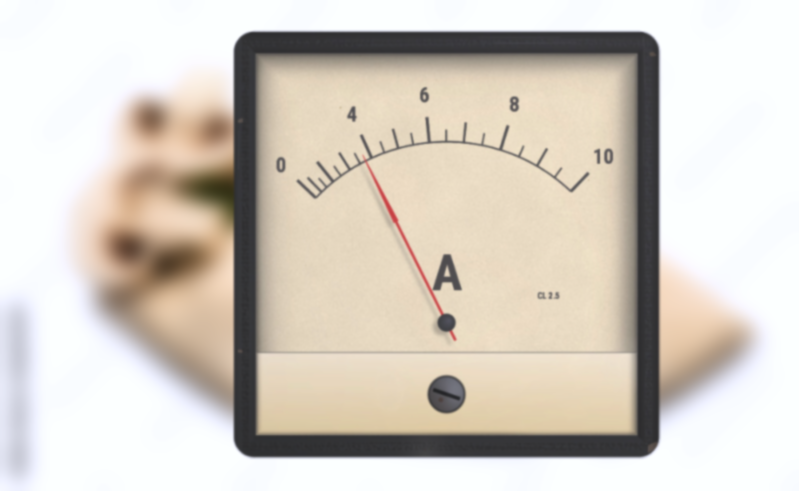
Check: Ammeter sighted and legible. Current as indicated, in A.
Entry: 3.75 A
